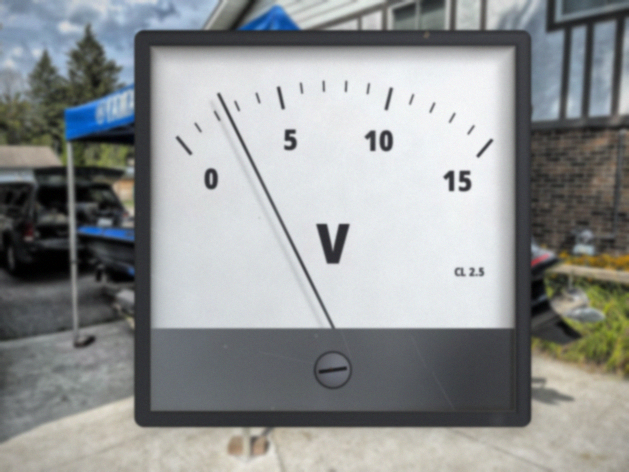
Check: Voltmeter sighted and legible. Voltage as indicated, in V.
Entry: 2.5 V
